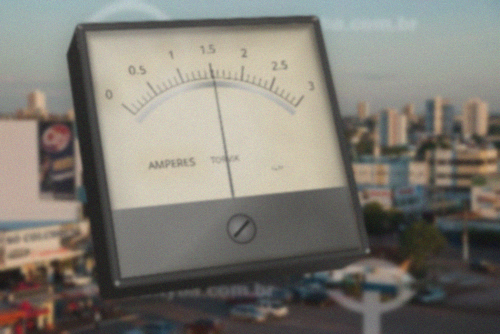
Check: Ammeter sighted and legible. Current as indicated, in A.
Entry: 1.5 A
